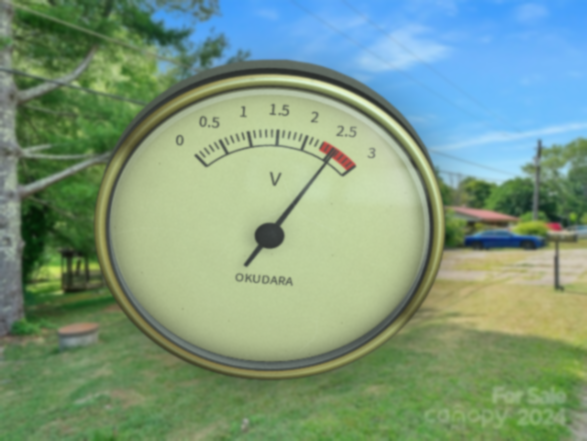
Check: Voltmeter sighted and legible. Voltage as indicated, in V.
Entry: 2.5 V
